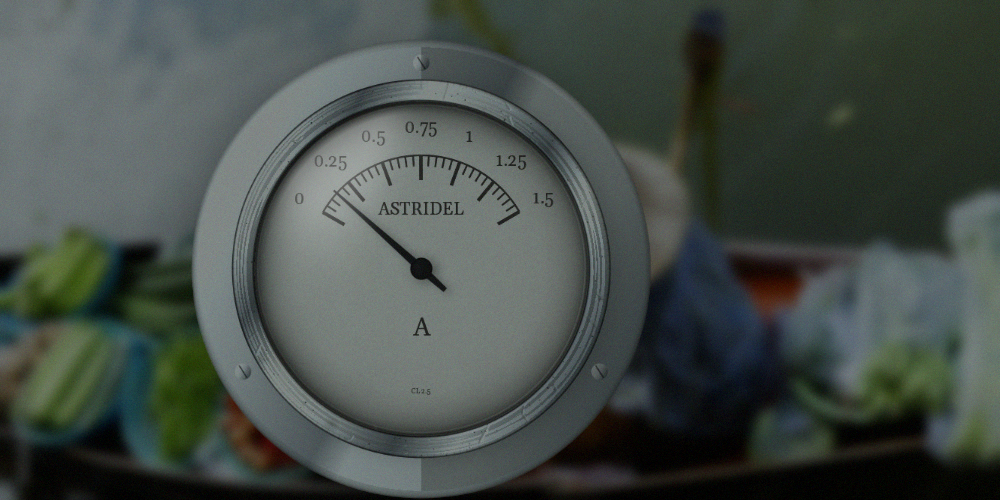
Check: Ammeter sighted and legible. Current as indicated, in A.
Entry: 0.15 A
